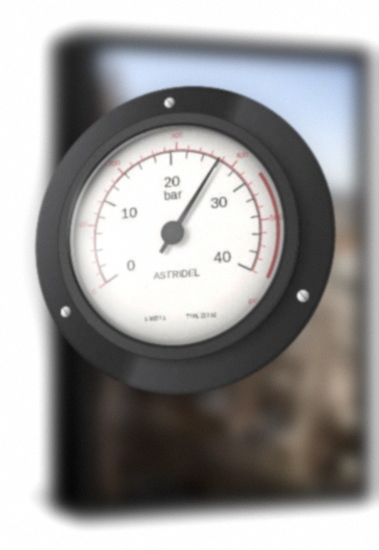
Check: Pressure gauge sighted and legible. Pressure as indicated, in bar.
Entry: 26 bar
